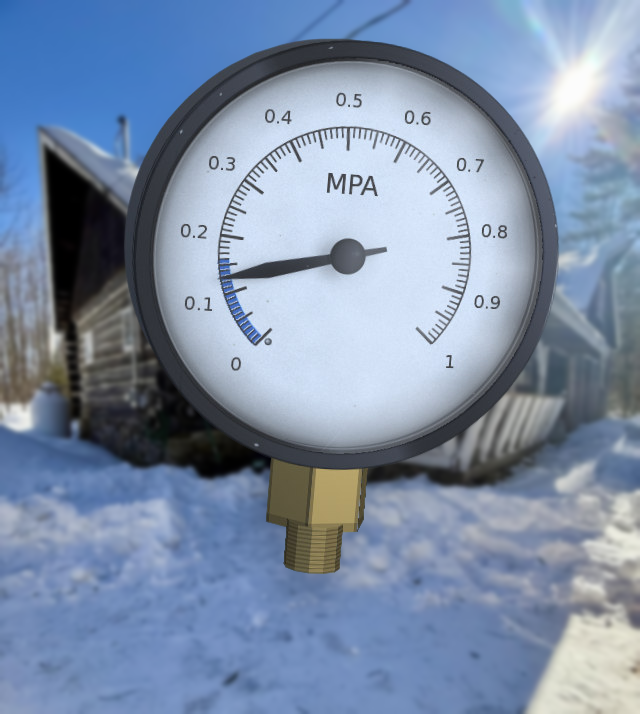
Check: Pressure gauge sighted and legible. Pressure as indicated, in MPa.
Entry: 0.13 MPa
